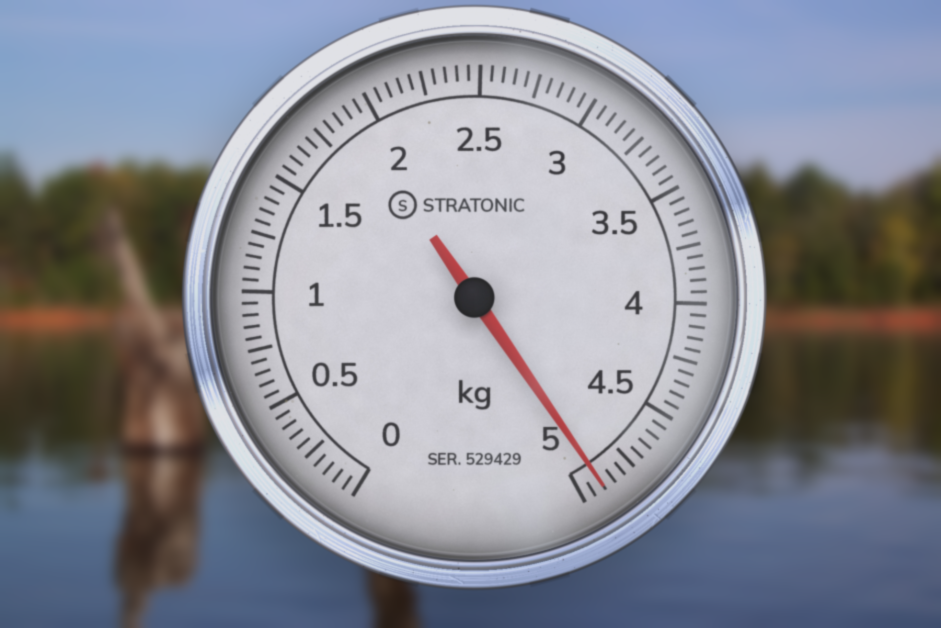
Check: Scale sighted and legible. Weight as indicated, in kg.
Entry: 4.9 kg
